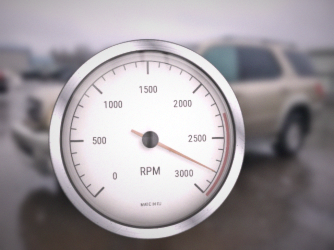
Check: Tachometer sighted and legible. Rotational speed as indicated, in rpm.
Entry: 2800 rpm
